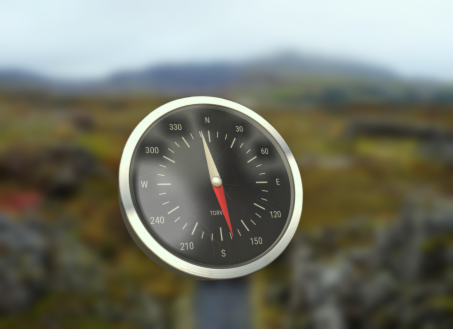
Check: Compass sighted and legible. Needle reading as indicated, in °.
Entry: 170 °
